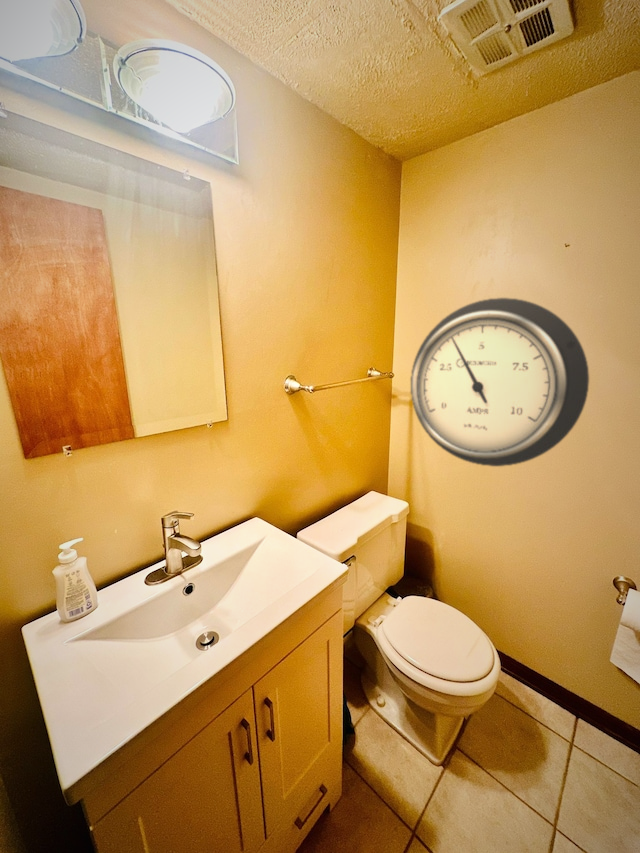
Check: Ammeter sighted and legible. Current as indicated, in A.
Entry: 3.75 A
